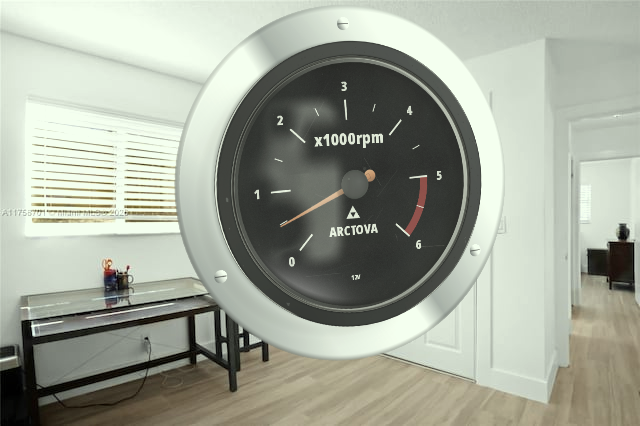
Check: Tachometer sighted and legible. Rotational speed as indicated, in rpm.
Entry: 500 rpm
